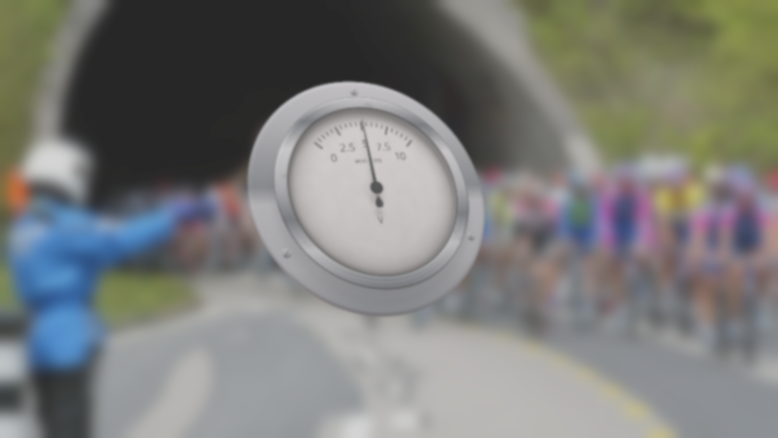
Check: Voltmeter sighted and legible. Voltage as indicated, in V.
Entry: 5 V
